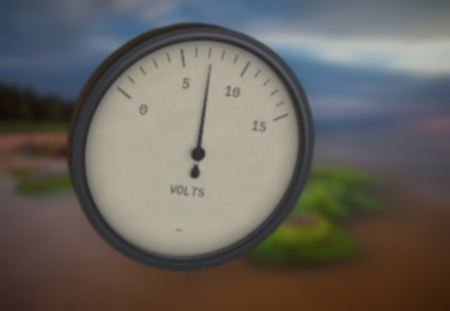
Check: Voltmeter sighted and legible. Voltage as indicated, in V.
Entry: 7 V
